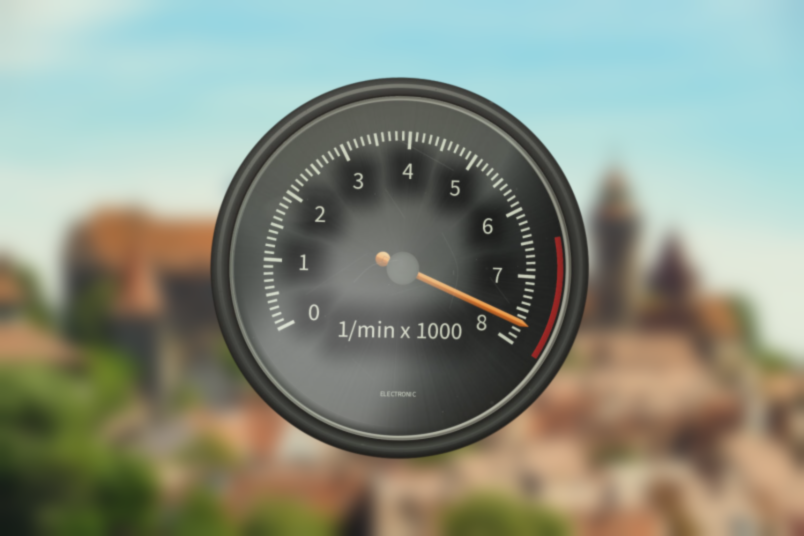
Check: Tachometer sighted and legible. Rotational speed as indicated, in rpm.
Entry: 7700 rpm
